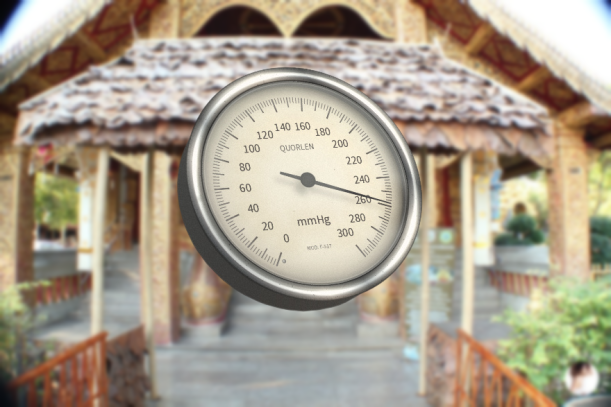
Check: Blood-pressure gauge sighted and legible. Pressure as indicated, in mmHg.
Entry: 260 mmHg
